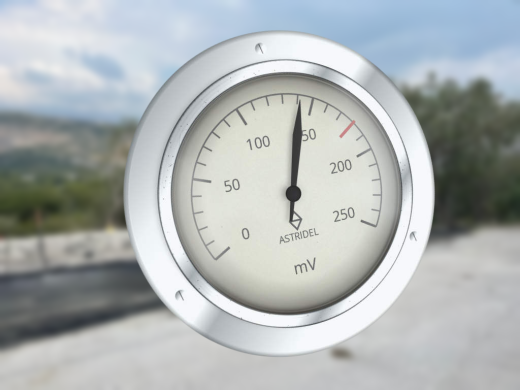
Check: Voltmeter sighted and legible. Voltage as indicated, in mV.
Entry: 140 mV
